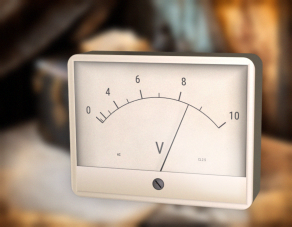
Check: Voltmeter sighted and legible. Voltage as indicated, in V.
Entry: 8.5 V
